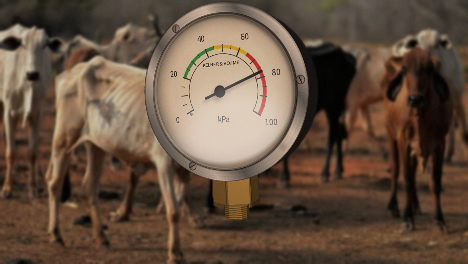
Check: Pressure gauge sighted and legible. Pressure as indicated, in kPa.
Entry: 77.5 kPa
